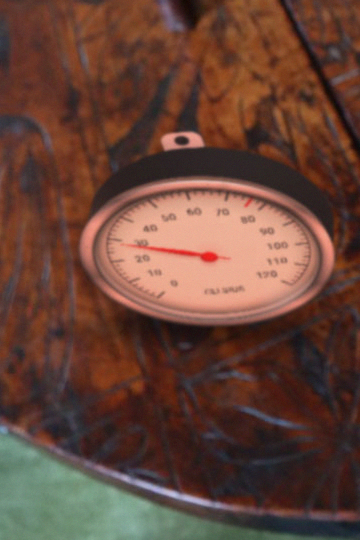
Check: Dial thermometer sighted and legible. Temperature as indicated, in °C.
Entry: 30 °C
